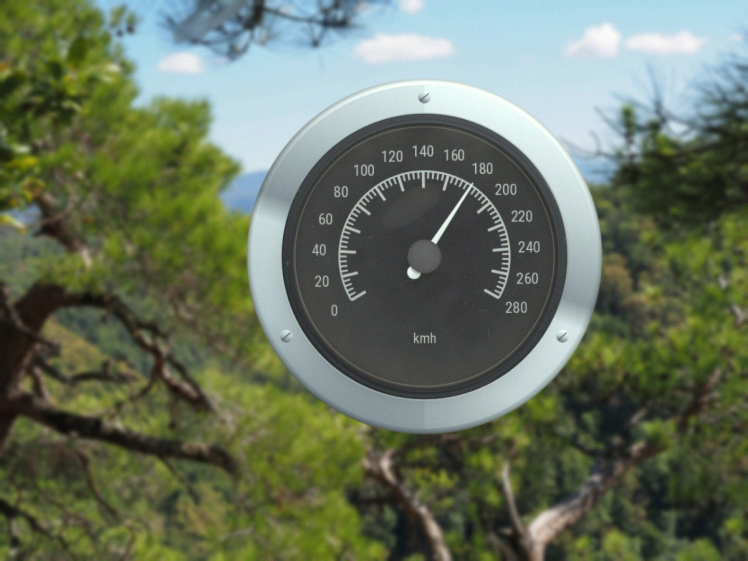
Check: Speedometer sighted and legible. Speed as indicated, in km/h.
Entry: 180 km/h
